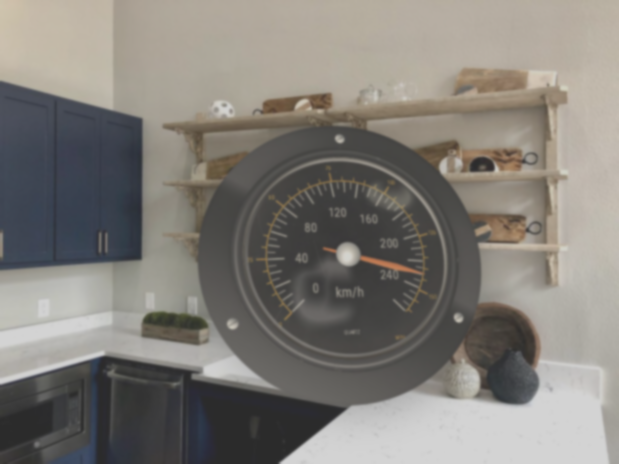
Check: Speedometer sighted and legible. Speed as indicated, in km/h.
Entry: 230 km/h
